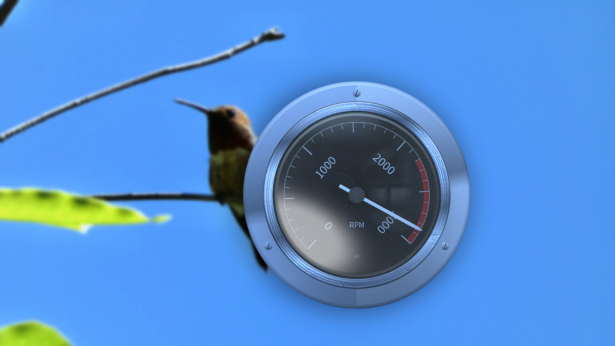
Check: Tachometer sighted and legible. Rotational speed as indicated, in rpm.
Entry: 2850 rpm
